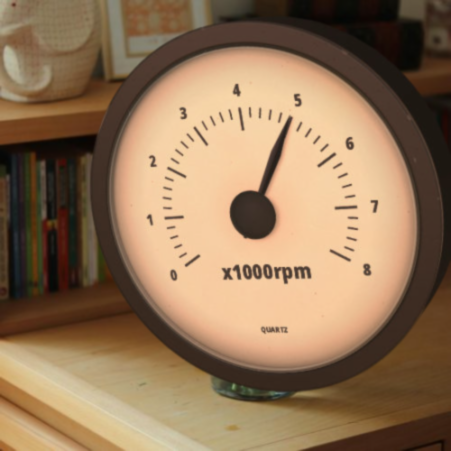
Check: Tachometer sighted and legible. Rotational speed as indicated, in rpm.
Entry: 5000 rpm
